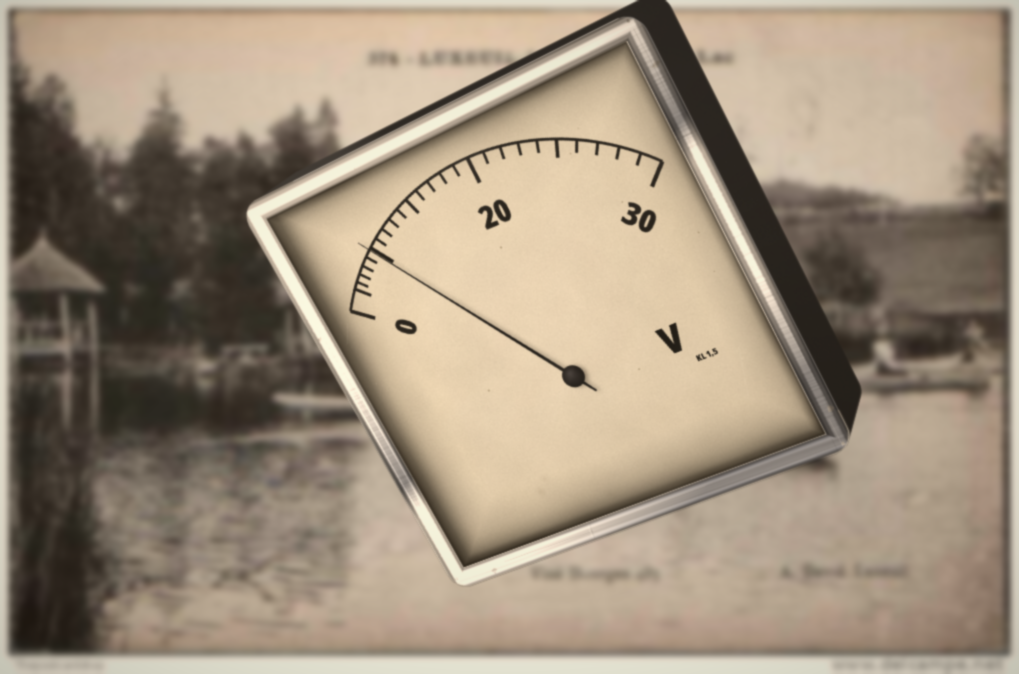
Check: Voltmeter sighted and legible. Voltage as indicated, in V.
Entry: 10 V
